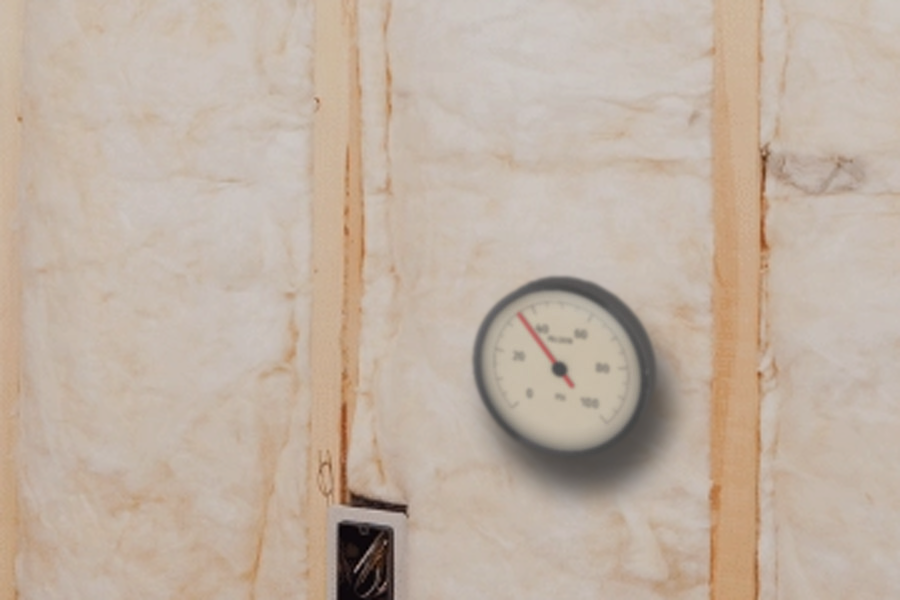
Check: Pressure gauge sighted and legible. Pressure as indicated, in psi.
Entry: 35 psi
